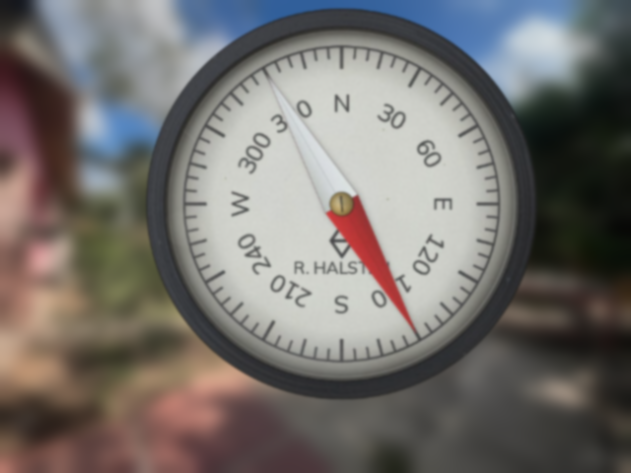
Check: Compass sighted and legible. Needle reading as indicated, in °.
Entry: 150 °
